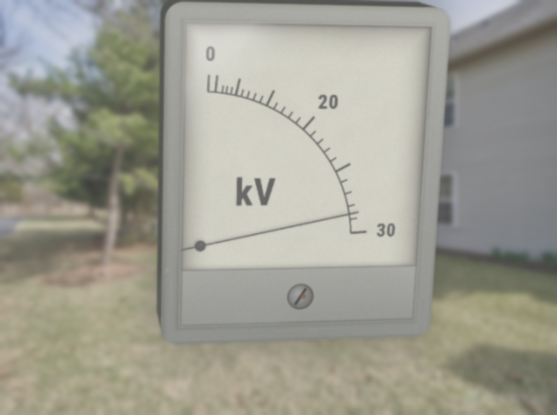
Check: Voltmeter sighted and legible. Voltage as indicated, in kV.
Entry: 28.5 kV
